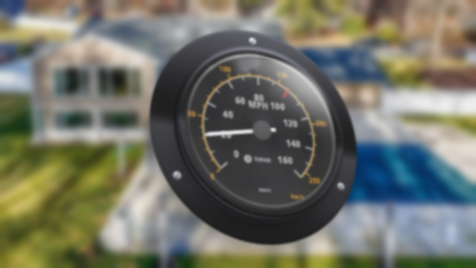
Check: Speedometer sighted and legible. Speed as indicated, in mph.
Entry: 20 mph
